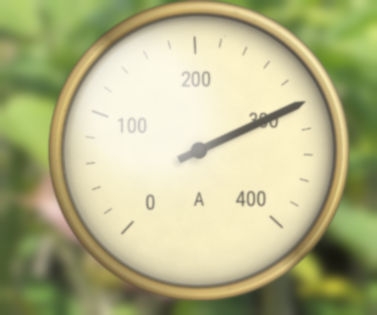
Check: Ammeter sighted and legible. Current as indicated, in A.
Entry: 300 A
